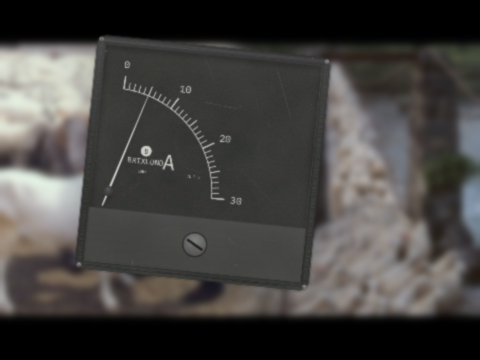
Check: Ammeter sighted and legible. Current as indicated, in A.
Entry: 5 A
